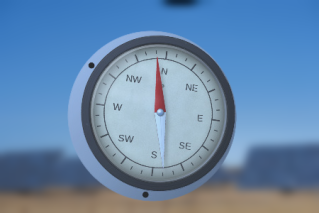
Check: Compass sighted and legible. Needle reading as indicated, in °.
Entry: 350 °
